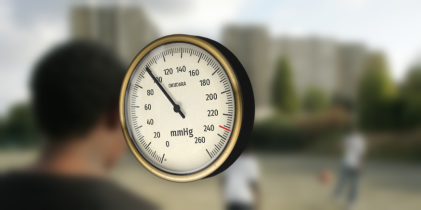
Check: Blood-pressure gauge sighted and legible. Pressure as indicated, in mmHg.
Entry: 100 mmHg
